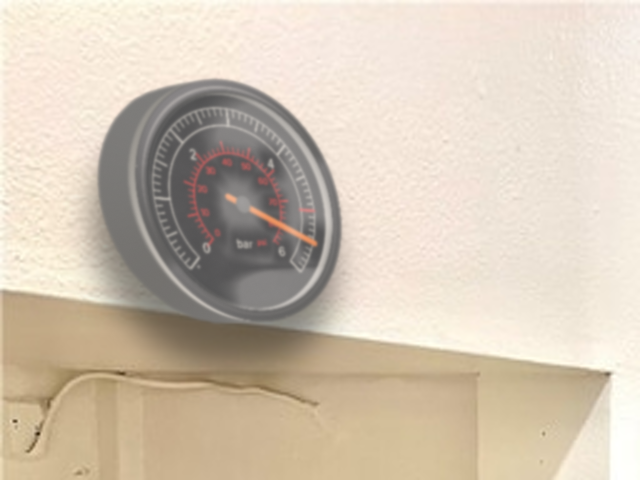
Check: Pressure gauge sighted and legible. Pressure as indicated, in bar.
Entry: 5.5 bar
